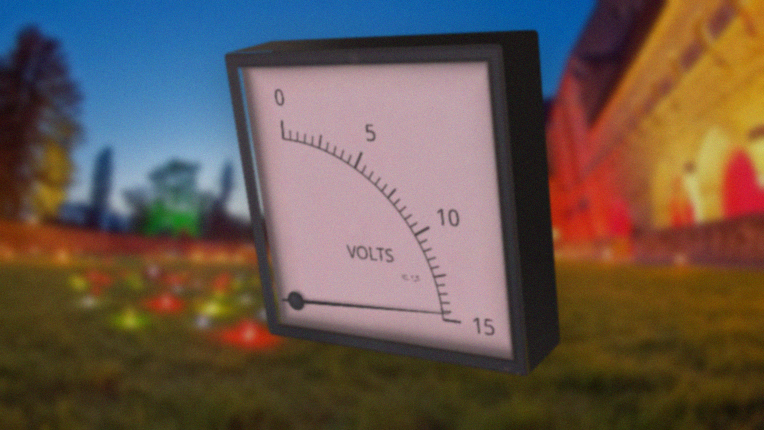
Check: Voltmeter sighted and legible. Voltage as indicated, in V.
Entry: 14.5 V
